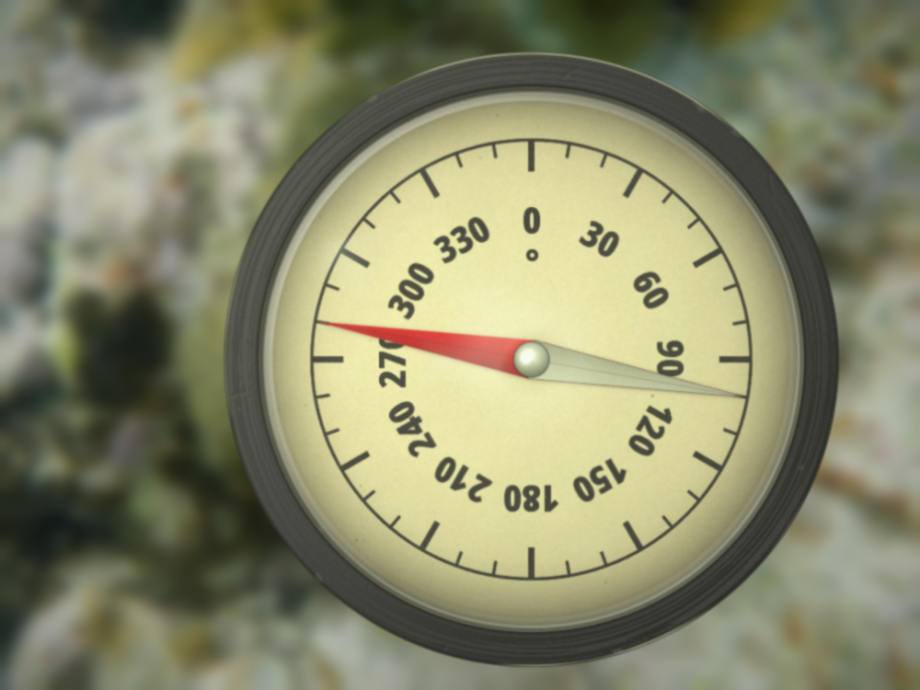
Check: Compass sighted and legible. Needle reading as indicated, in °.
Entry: 280 °
